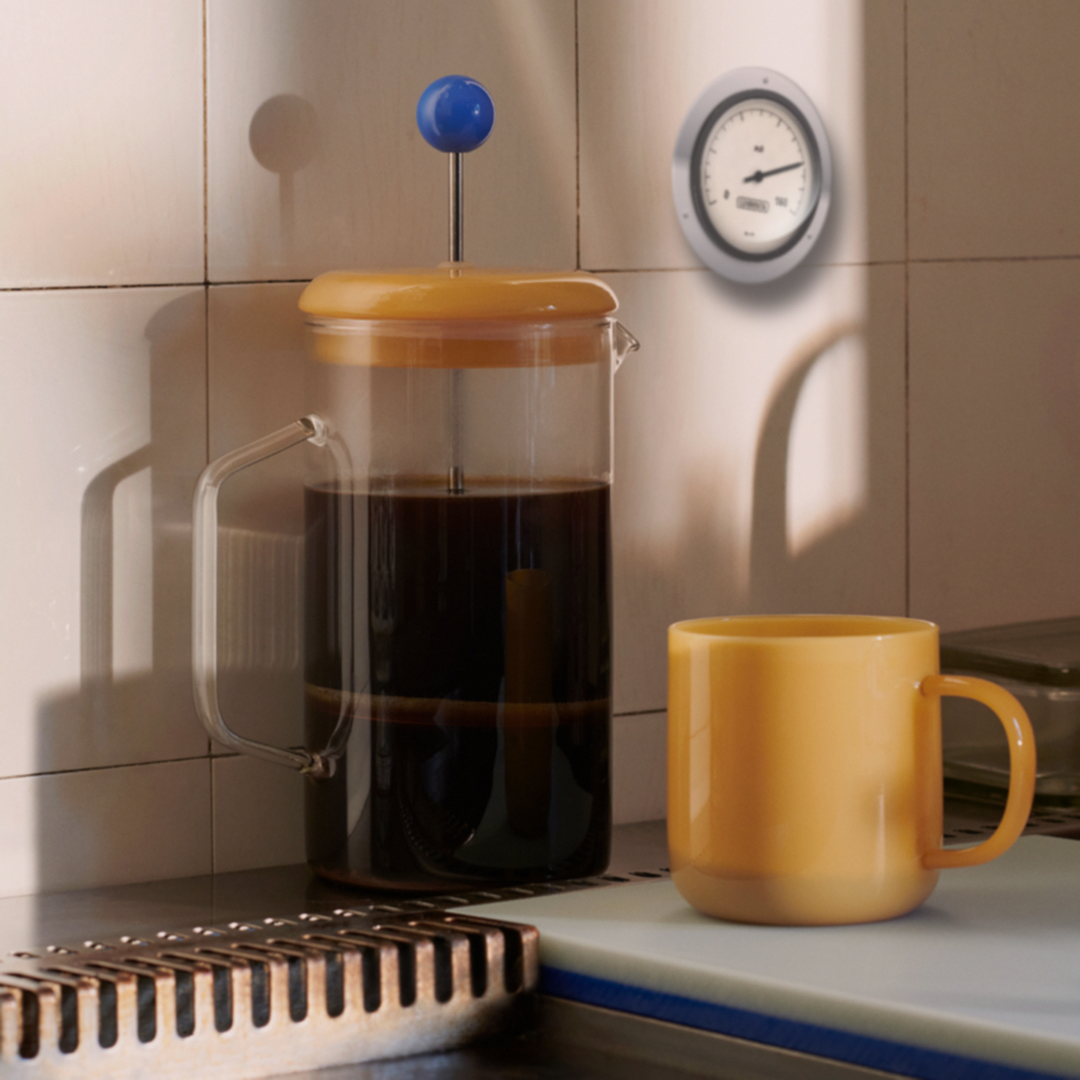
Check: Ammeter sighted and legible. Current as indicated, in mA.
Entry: 80 mA
